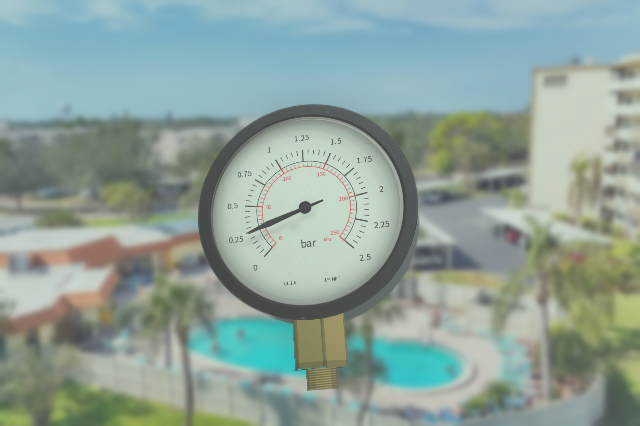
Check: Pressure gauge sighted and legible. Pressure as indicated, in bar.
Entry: 0.25 bar
